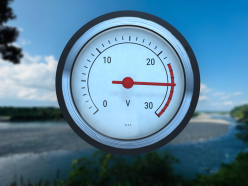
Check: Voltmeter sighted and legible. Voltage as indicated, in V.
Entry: 25 V
